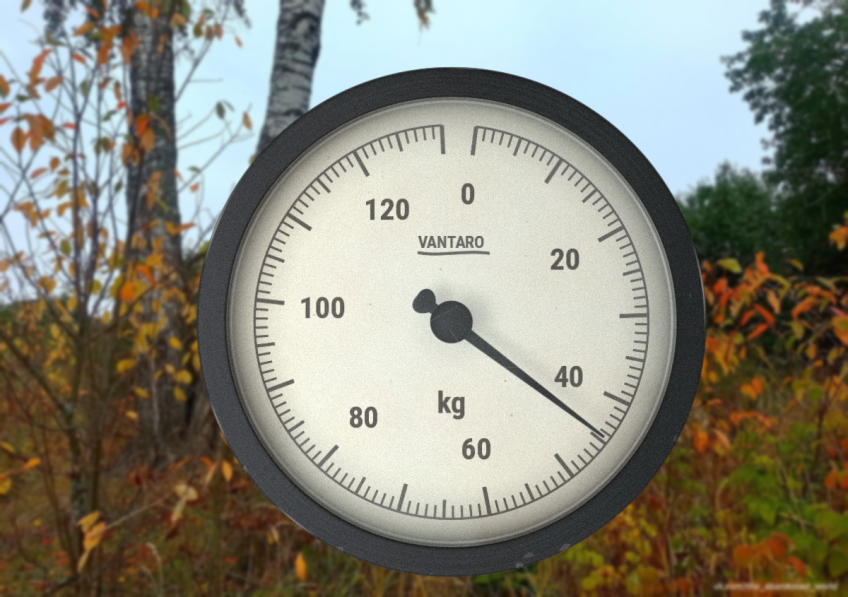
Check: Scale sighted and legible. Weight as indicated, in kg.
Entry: 44.5 kg
